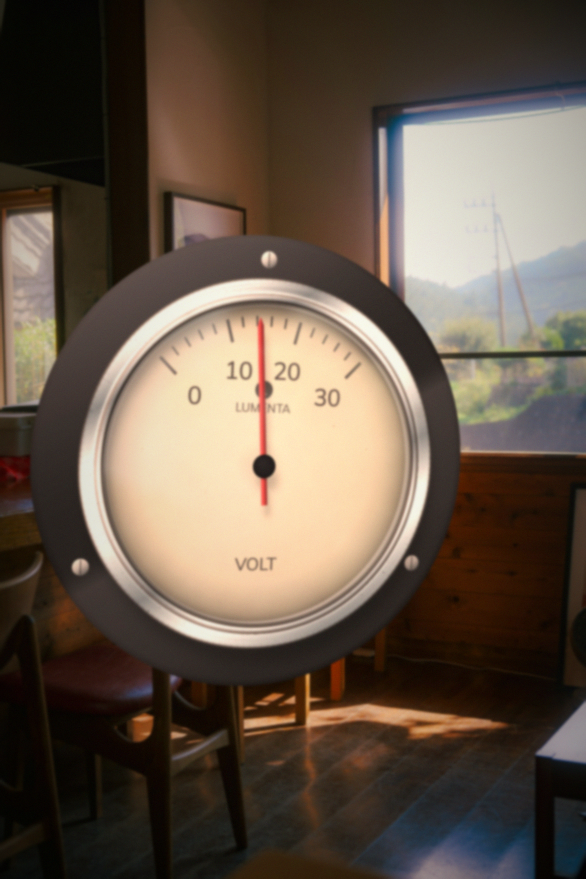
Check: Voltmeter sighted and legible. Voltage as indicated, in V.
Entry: 14 V
